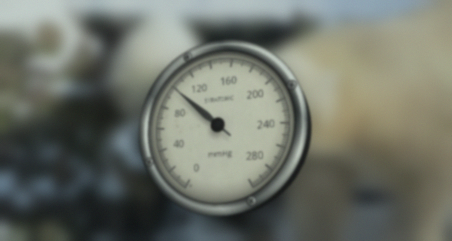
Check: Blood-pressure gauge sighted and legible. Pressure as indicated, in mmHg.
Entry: 100 mmHg
